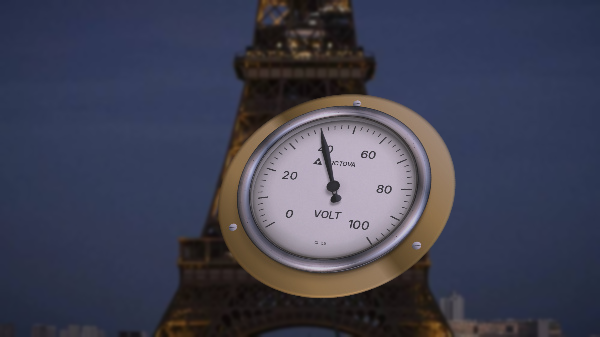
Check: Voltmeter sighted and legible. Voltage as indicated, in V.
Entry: 40 V
